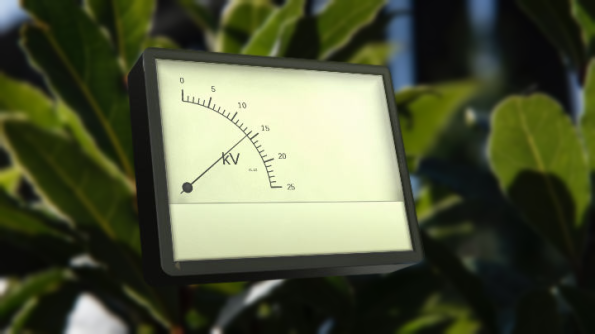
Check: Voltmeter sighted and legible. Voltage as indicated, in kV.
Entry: 14 kV
